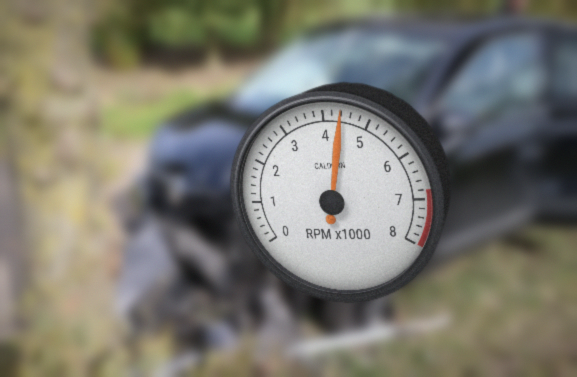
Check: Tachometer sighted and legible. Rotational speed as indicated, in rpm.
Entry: 4400 rpm
